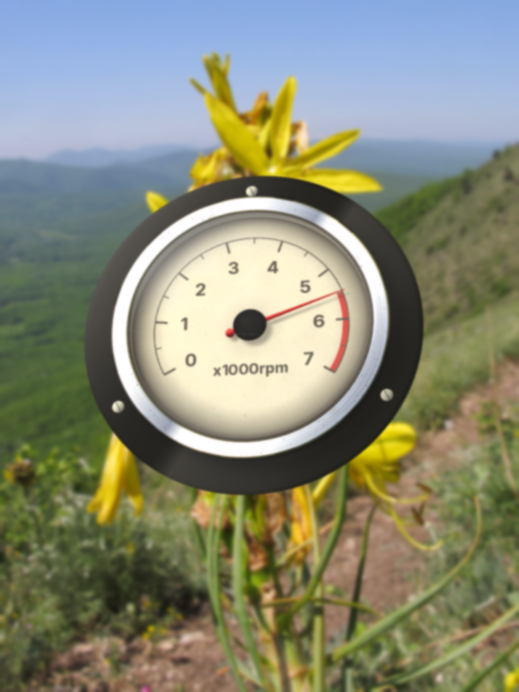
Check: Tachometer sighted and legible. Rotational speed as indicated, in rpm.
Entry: 5500 rpm
